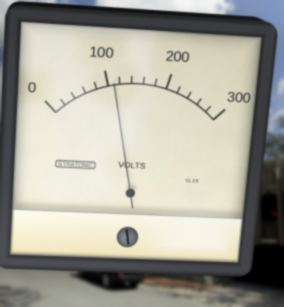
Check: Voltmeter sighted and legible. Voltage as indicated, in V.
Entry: 110 V
